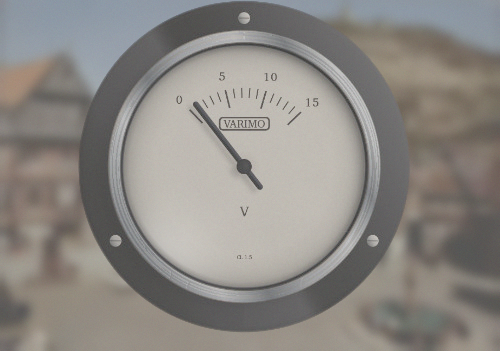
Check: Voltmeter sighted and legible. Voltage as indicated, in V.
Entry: 1 V
